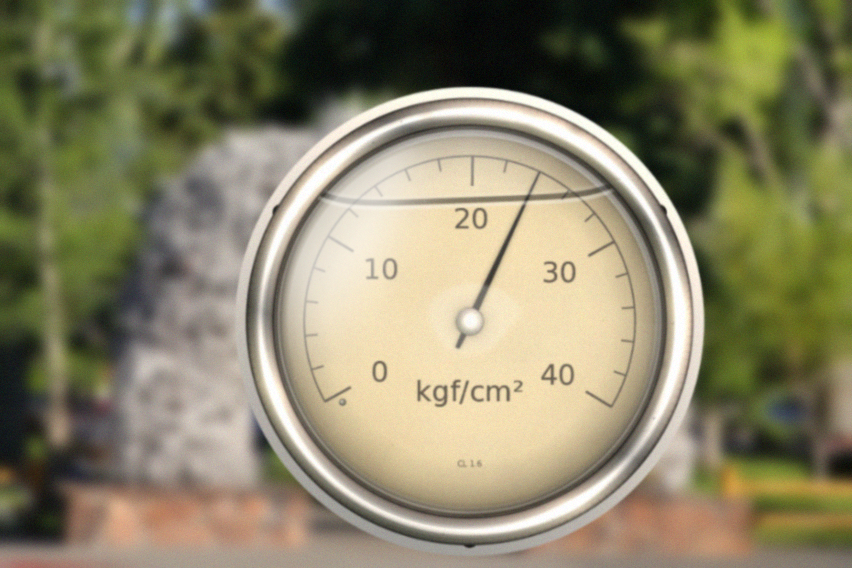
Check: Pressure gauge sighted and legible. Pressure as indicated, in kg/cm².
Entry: 24 kg/cm²
